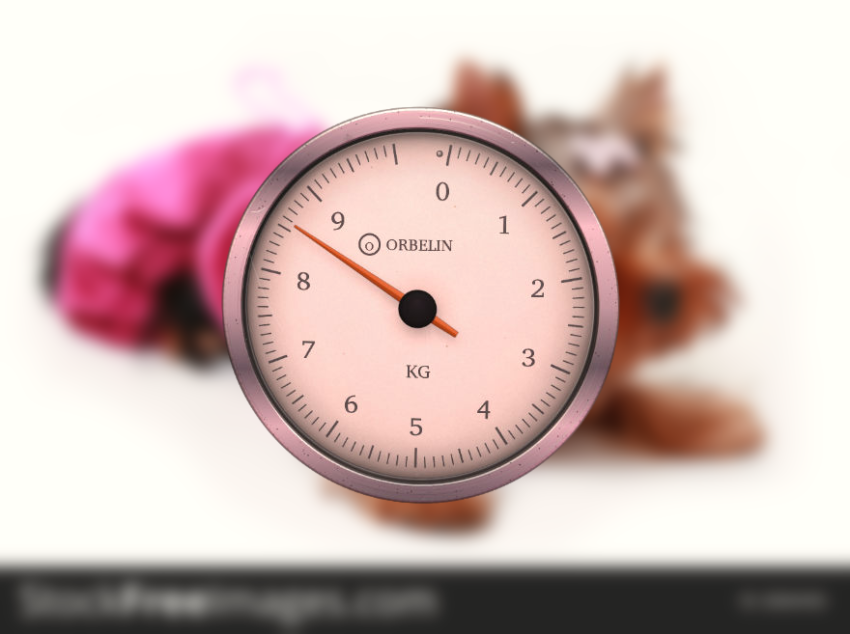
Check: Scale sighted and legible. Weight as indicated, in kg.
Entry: 8.6 kg
